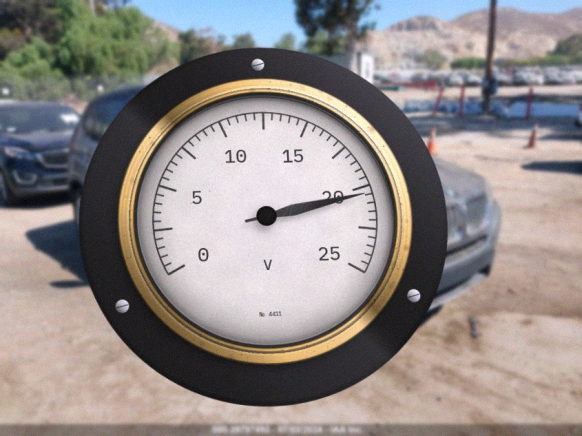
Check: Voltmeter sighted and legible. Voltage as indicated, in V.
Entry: 20.5 V
